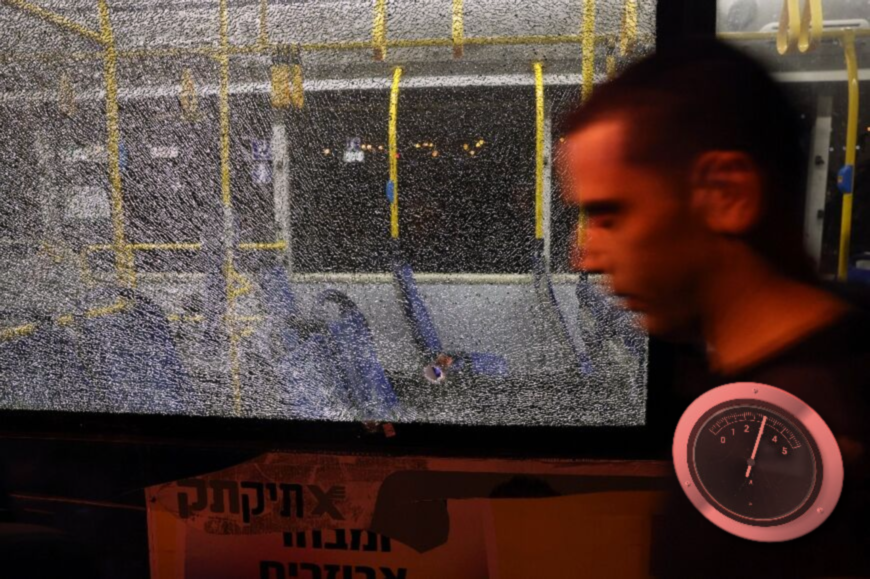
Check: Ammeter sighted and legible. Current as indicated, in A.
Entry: 3 A
